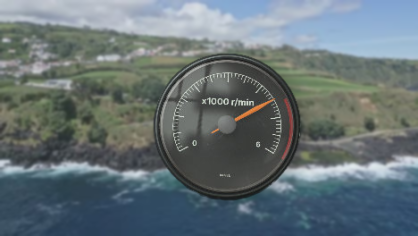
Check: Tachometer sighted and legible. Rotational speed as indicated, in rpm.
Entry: 4500 rpm
